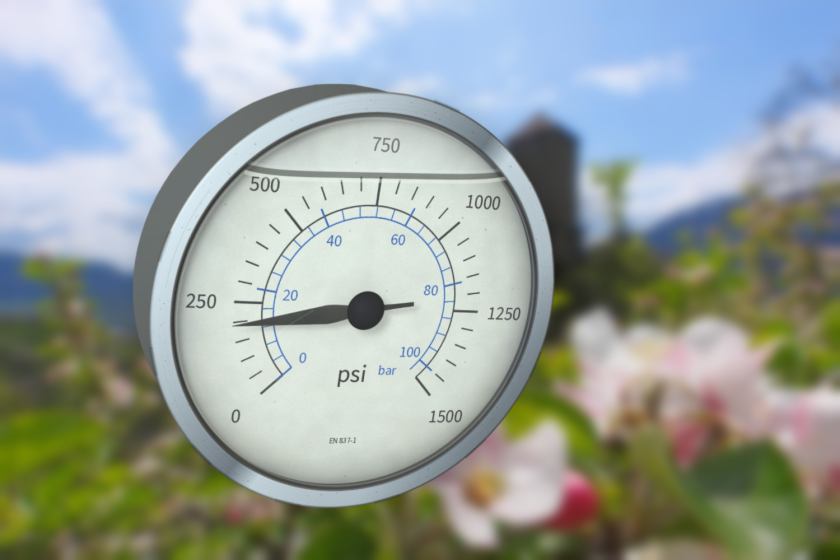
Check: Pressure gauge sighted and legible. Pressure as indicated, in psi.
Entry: 200 psi
